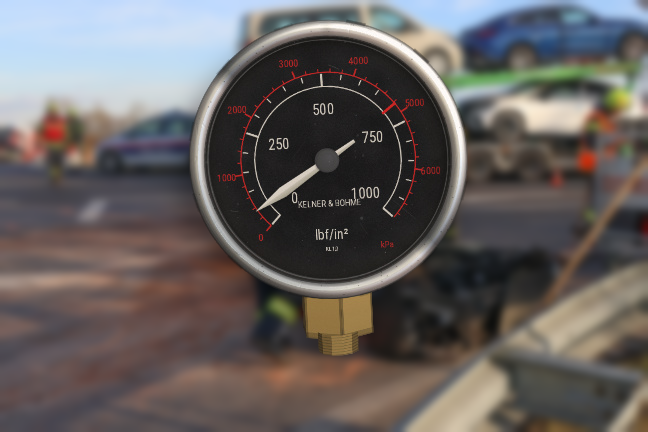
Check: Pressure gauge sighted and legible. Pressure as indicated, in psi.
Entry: 50 psi
